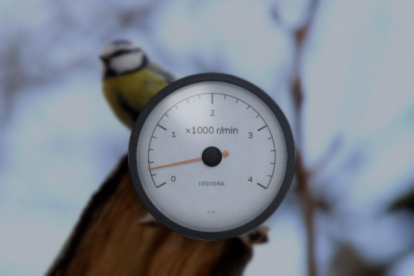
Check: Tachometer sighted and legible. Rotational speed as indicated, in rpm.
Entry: 300 rpm
